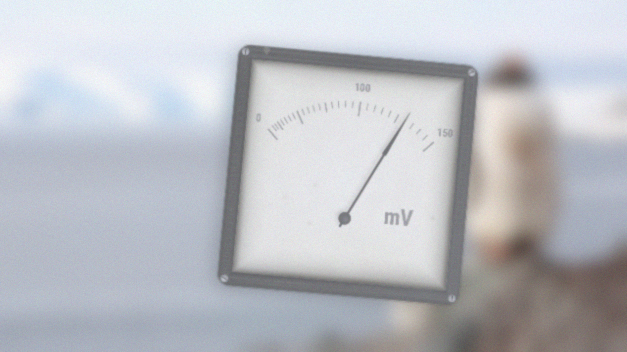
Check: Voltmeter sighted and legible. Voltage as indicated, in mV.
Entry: 130 mV
